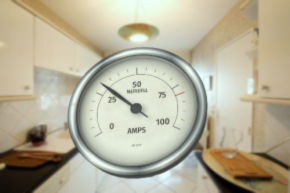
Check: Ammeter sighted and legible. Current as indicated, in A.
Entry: 30 A
